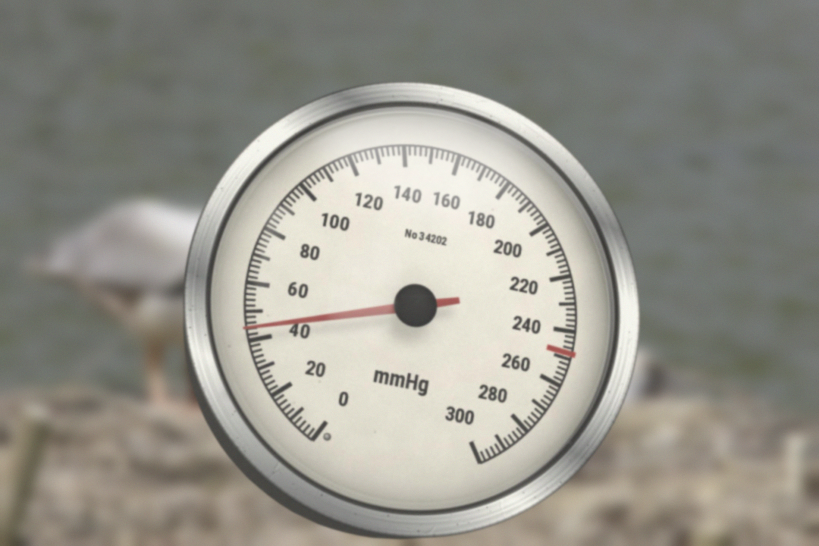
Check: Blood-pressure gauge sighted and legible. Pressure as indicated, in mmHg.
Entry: 44 mmHg
